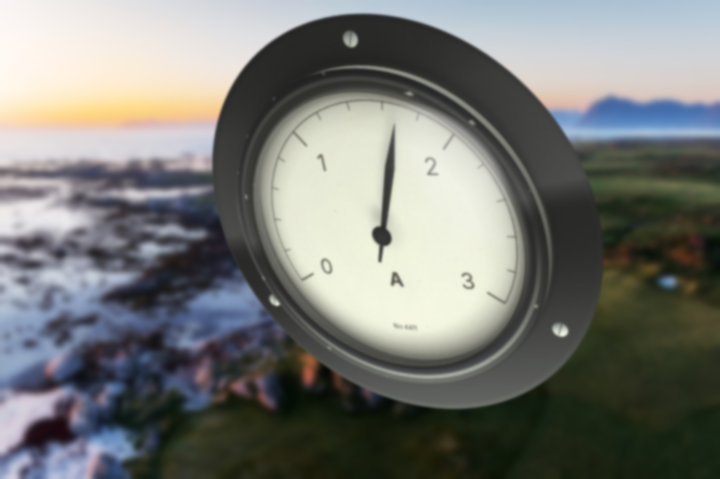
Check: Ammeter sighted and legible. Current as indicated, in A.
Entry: 1.7 A
